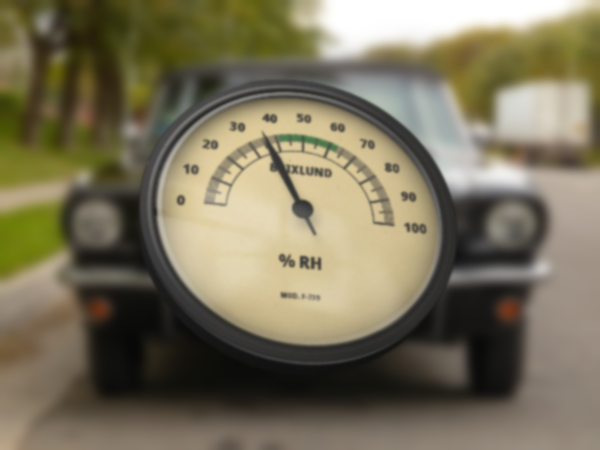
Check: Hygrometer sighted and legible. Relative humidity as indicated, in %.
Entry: 35 %
